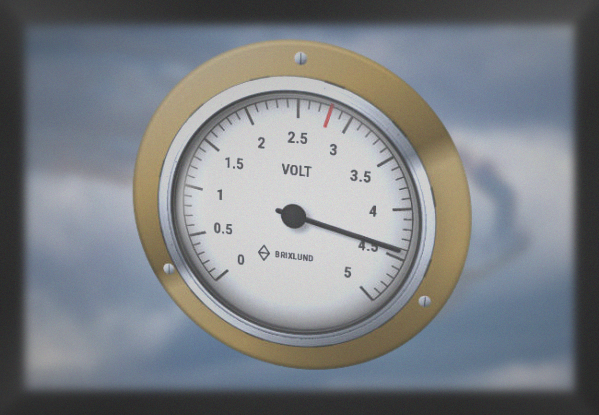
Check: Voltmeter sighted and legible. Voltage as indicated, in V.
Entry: 4.4 V
